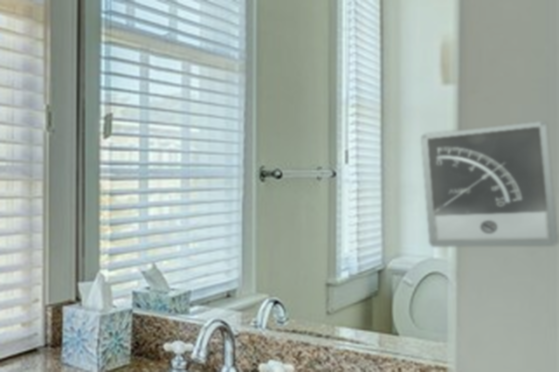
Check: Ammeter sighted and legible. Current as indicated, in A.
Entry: 6 A
